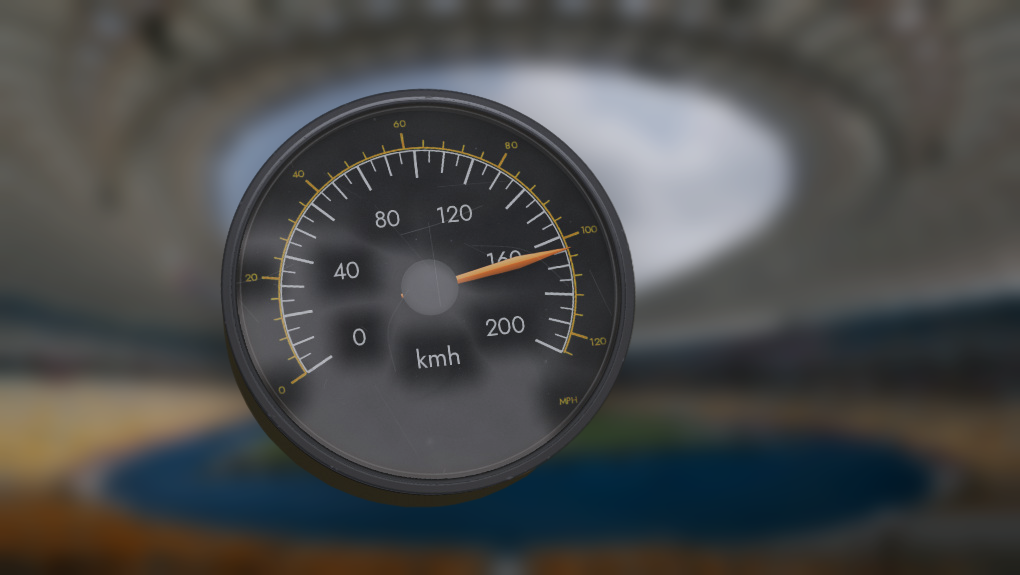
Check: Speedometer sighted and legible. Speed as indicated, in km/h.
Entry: 165 km/h
